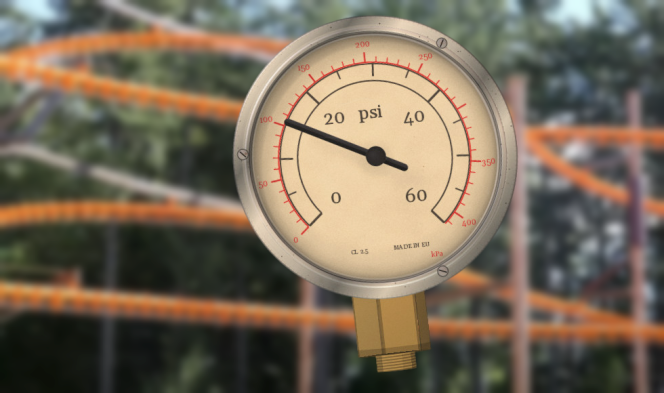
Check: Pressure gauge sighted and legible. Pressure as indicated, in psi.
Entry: 15 psi
